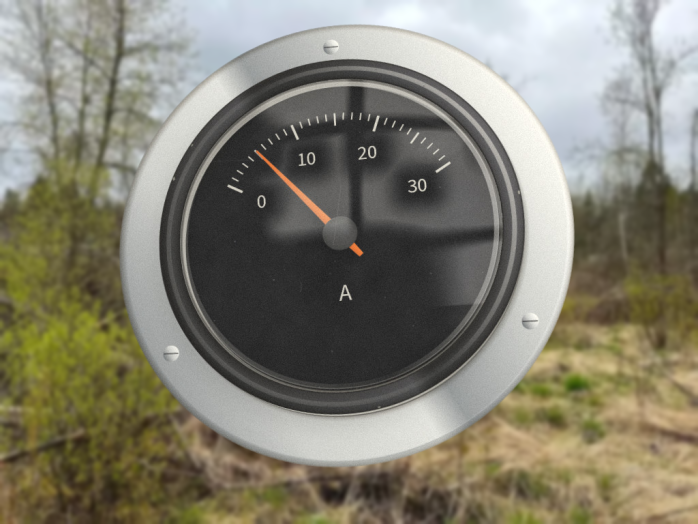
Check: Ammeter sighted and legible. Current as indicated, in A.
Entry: 5 A
